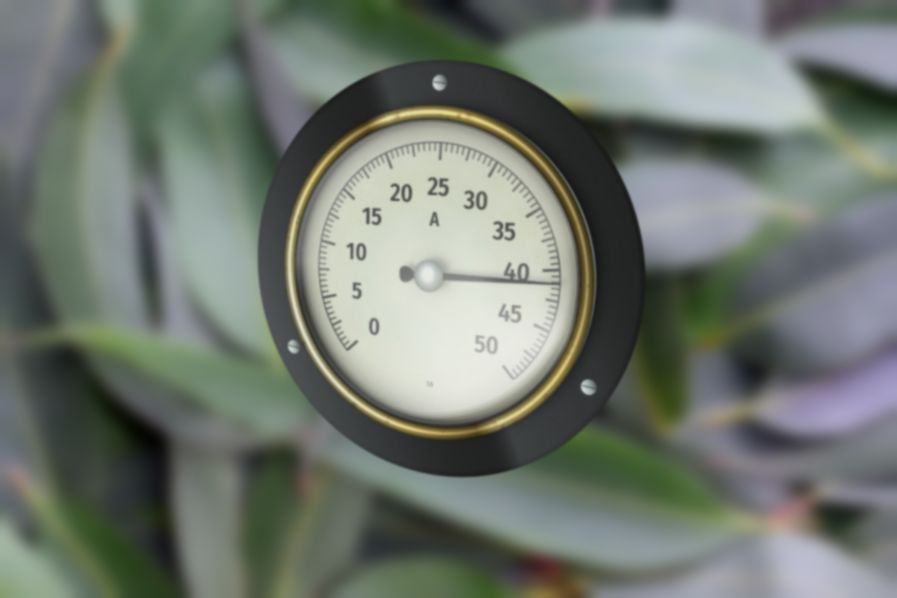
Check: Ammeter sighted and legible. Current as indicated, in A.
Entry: 41 A
